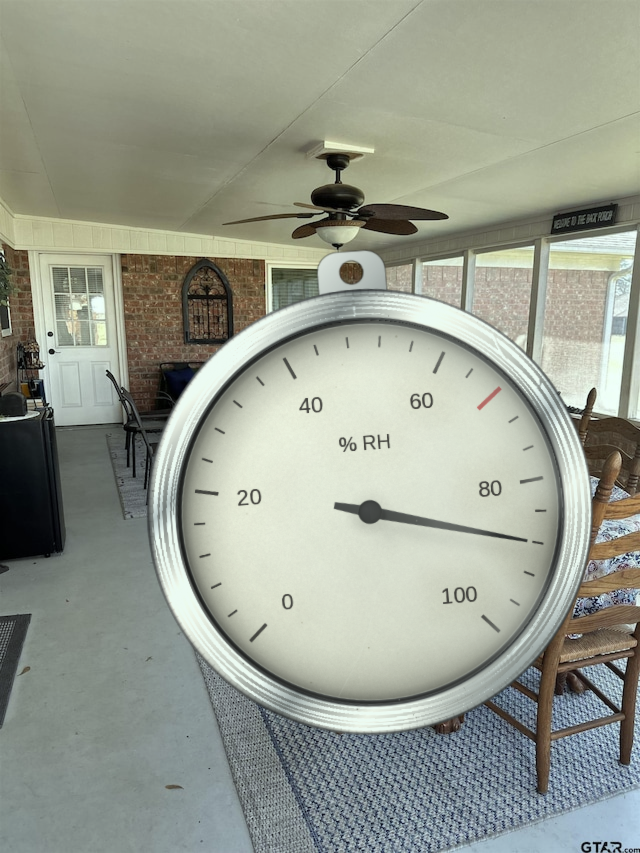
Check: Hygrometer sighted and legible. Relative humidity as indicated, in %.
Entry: 88 %
